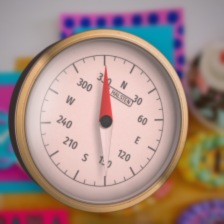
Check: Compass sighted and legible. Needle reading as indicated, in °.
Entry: 330 °
